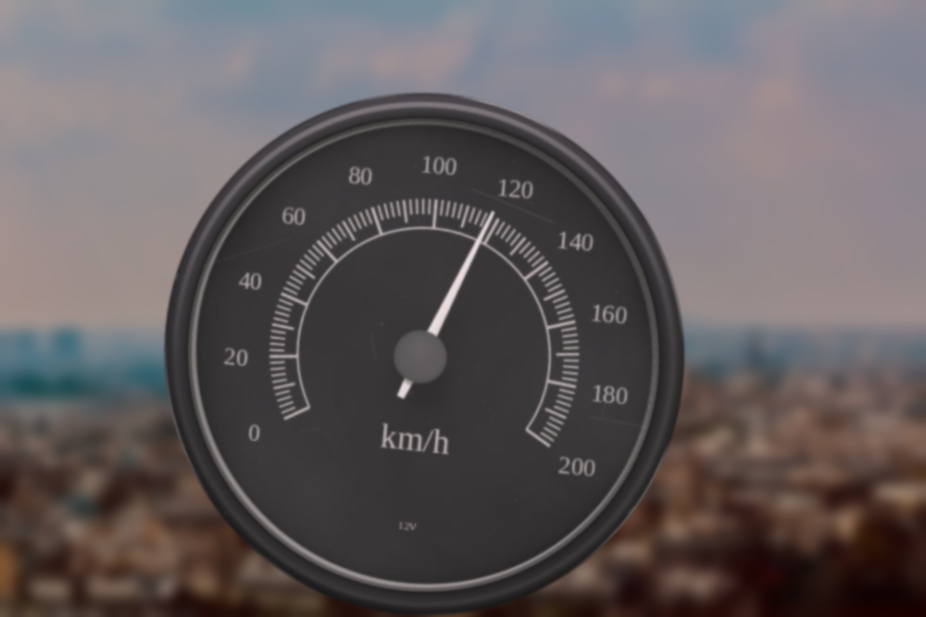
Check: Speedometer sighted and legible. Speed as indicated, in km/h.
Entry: 118 km/h
